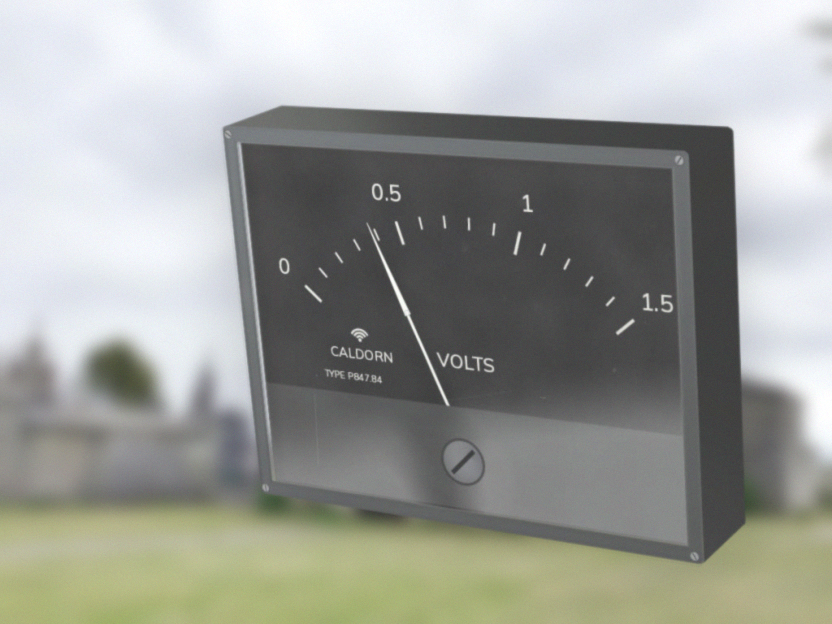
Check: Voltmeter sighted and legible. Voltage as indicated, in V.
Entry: 0.4 V
